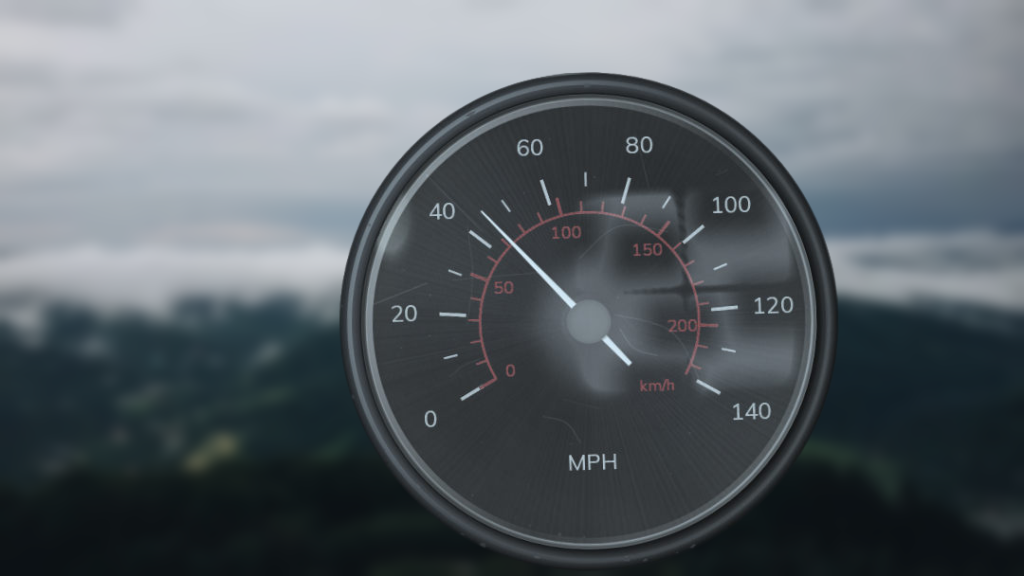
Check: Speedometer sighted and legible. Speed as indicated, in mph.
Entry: 45 mph
